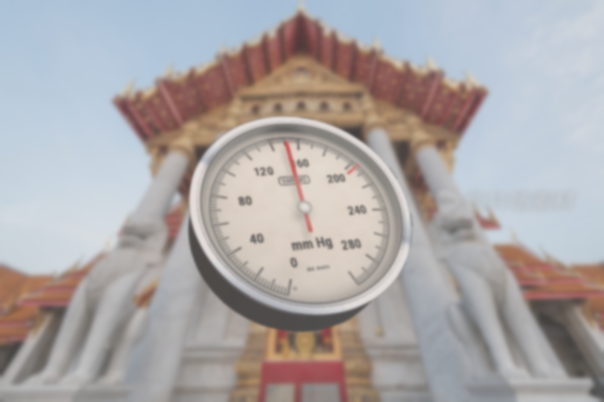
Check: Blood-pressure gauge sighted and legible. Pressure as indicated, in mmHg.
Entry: 150 mmHg
